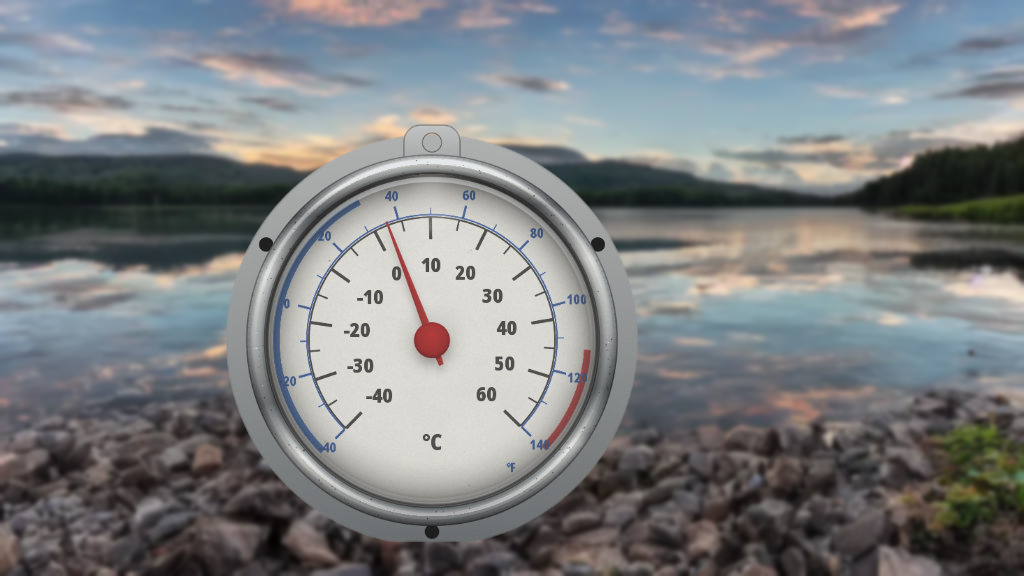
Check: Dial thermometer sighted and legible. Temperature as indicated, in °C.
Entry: 2.5 °C
